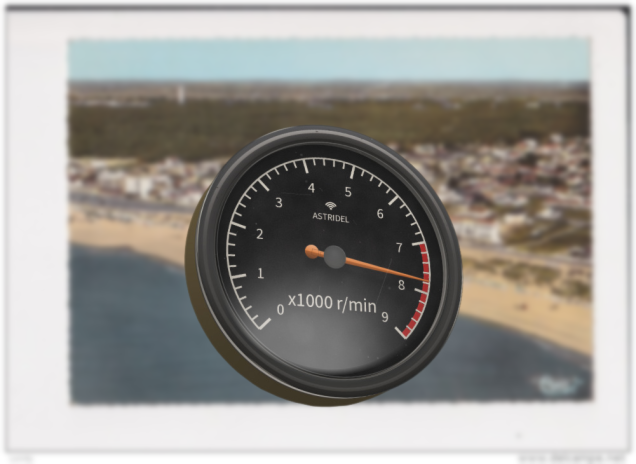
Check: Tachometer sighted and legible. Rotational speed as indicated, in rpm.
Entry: 7800 rpm
